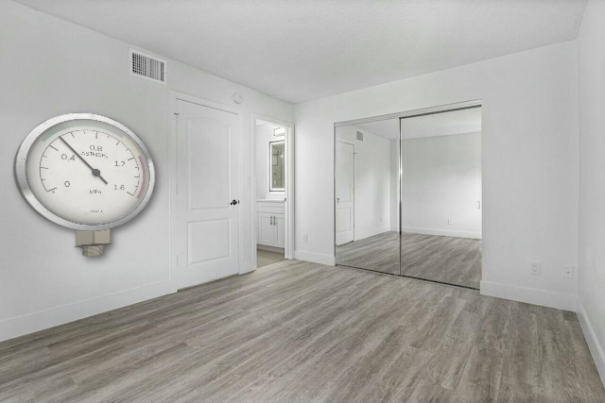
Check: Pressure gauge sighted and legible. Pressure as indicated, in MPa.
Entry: 0.5 MPa
